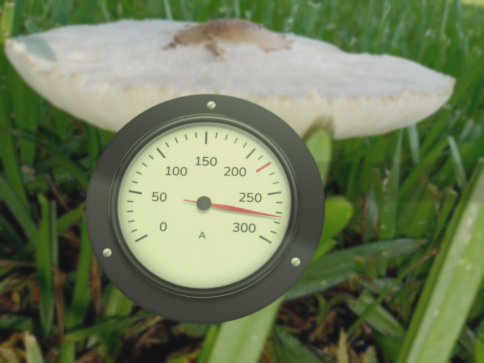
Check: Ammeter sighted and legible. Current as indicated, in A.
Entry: 275 A
